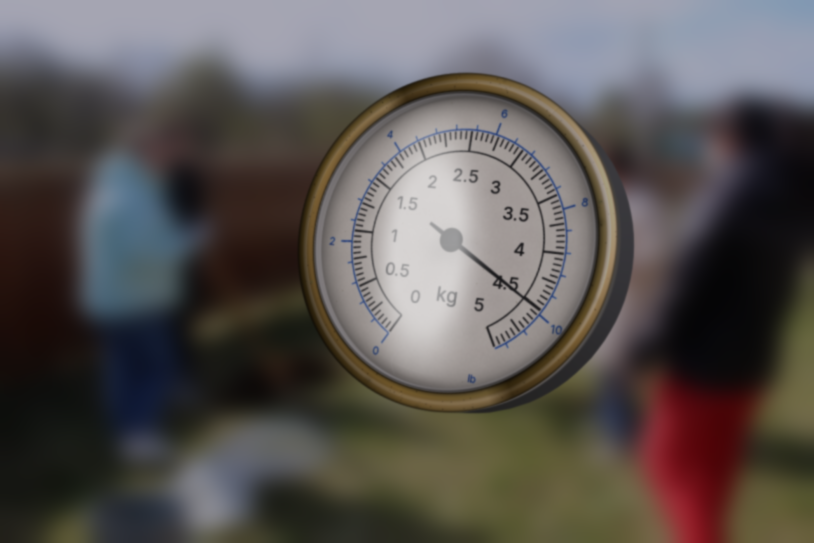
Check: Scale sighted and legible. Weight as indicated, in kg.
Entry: 4.5 kg
